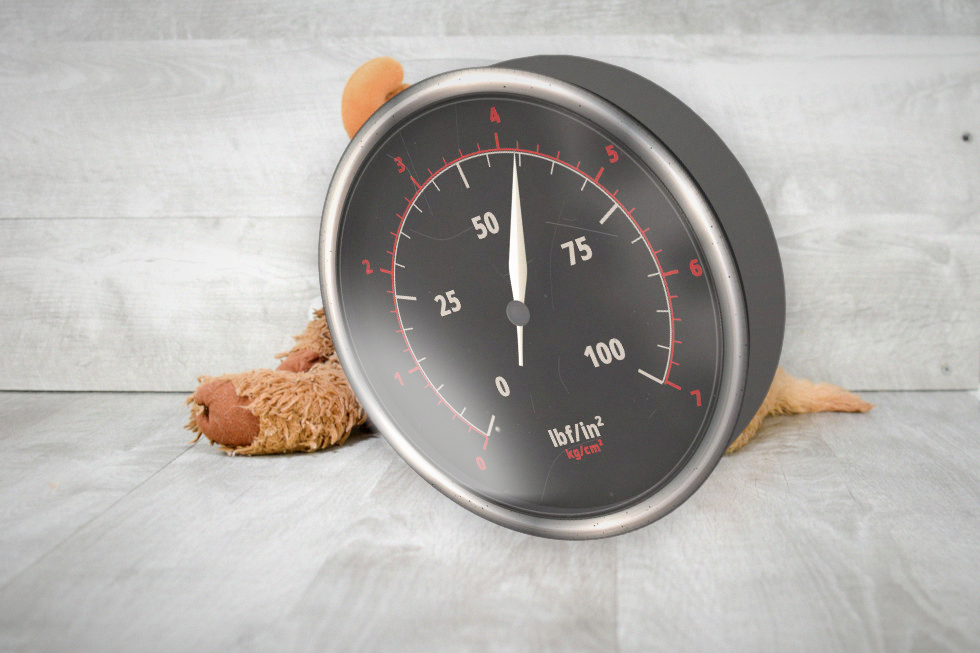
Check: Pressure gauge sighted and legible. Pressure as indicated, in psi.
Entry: 60 psi
